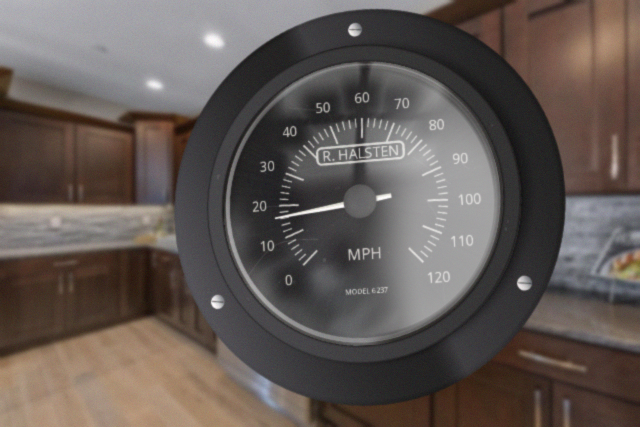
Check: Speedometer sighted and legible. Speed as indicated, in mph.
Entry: 16 mph
